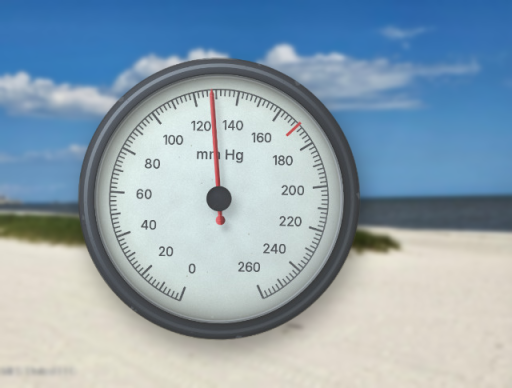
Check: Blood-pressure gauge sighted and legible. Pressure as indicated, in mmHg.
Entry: 128 mmHg
